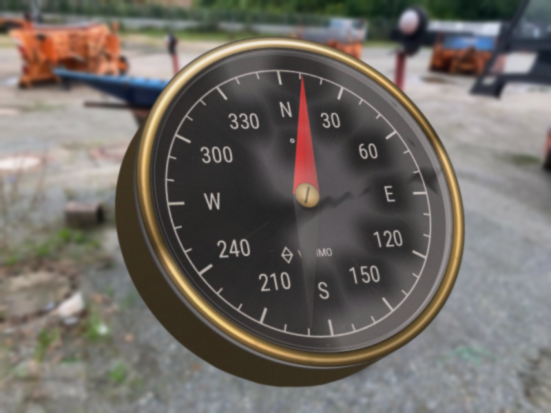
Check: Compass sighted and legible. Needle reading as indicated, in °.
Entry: 10 °
